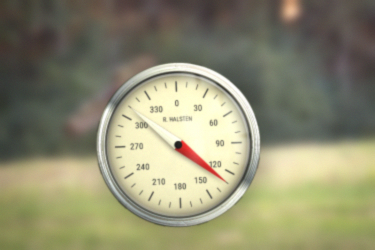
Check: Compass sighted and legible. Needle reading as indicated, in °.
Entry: 130 °
